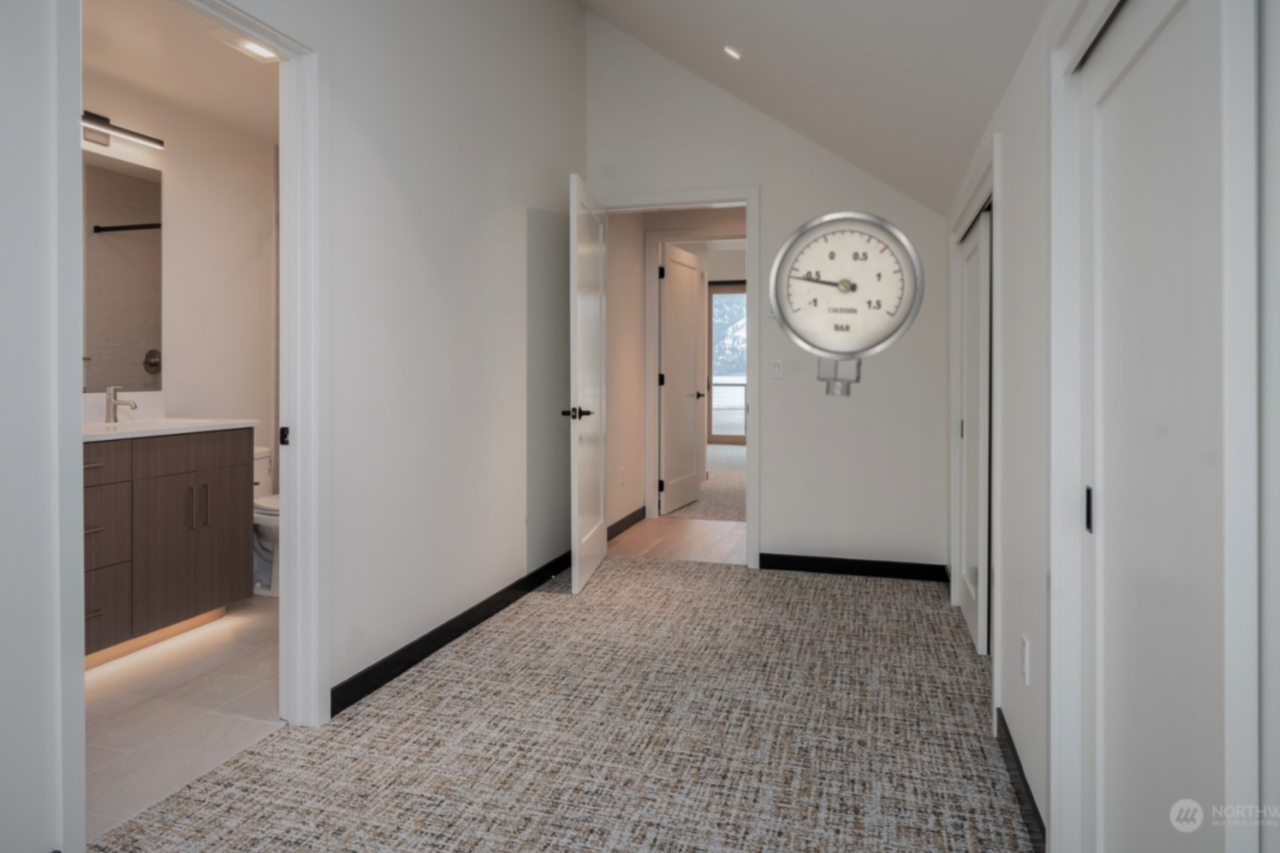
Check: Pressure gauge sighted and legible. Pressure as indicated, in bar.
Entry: -0.6 bar
